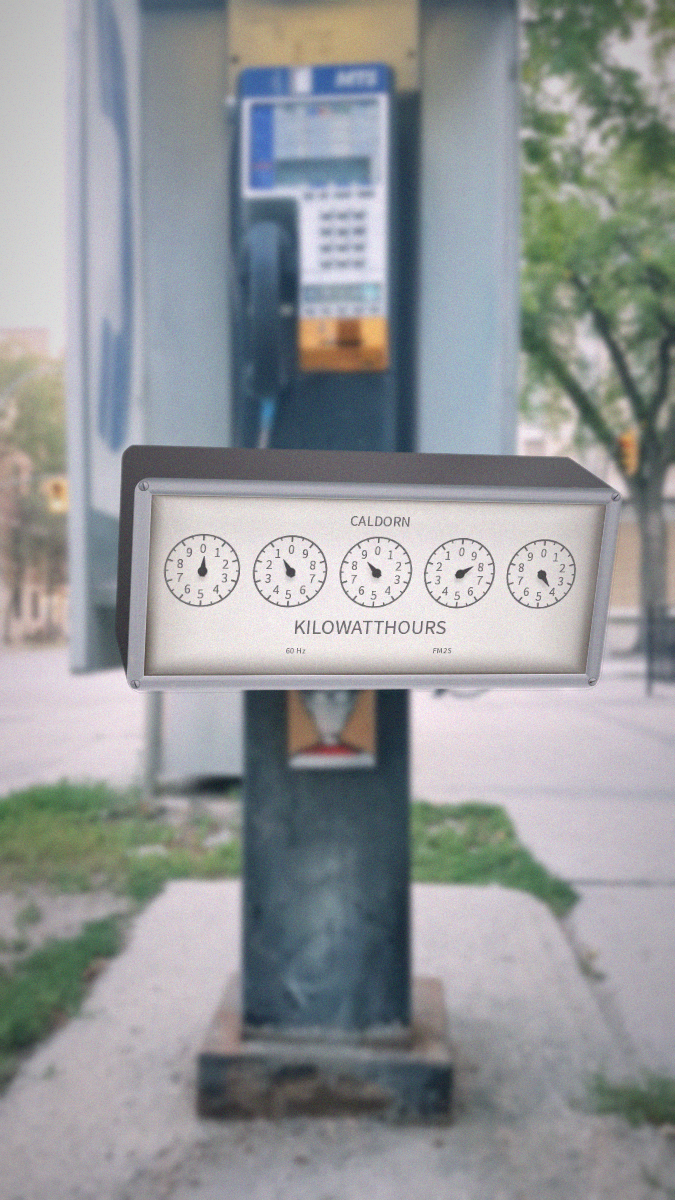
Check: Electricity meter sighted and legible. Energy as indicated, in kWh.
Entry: 884 kWh
